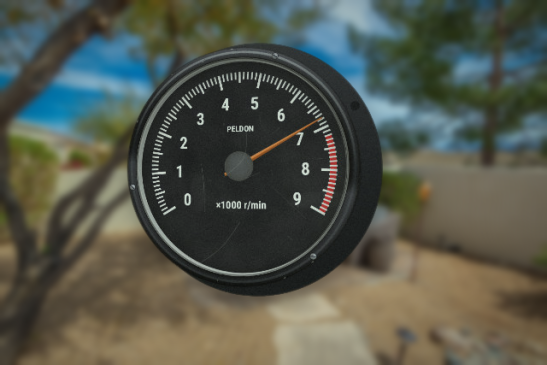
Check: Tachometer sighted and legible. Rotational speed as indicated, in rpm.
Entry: 6800 rpm
